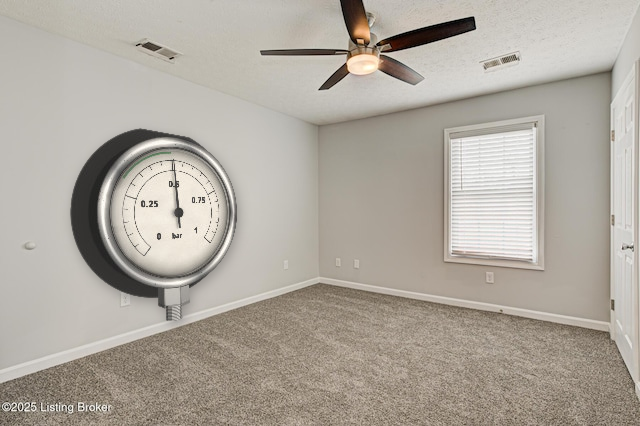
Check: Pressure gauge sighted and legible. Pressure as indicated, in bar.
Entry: 0.5 bar
